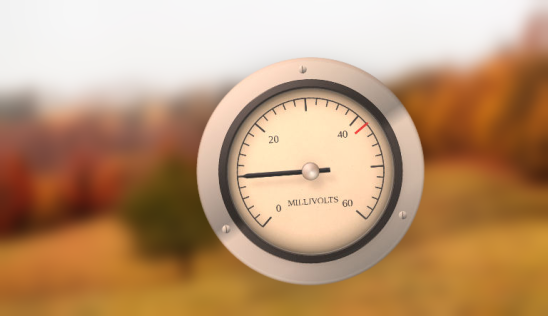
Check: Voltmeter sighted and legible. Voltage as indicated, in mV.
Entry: 10 mV
